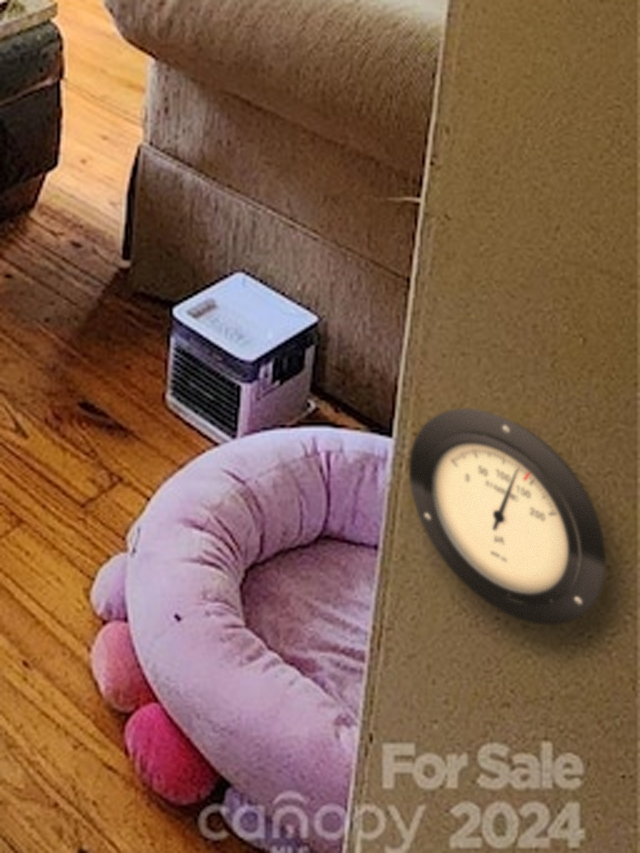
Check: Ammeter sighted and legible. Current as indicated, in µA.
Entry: 125 µA
